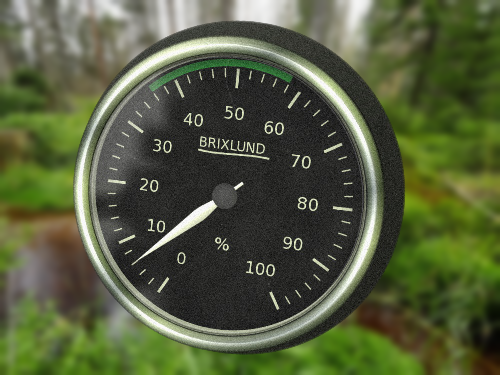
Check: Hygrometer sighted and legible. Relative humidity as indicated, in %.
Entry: 6 %
